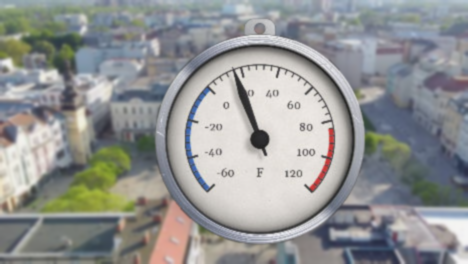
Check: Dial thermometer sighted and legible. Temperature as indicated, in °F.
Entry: 16 °F
